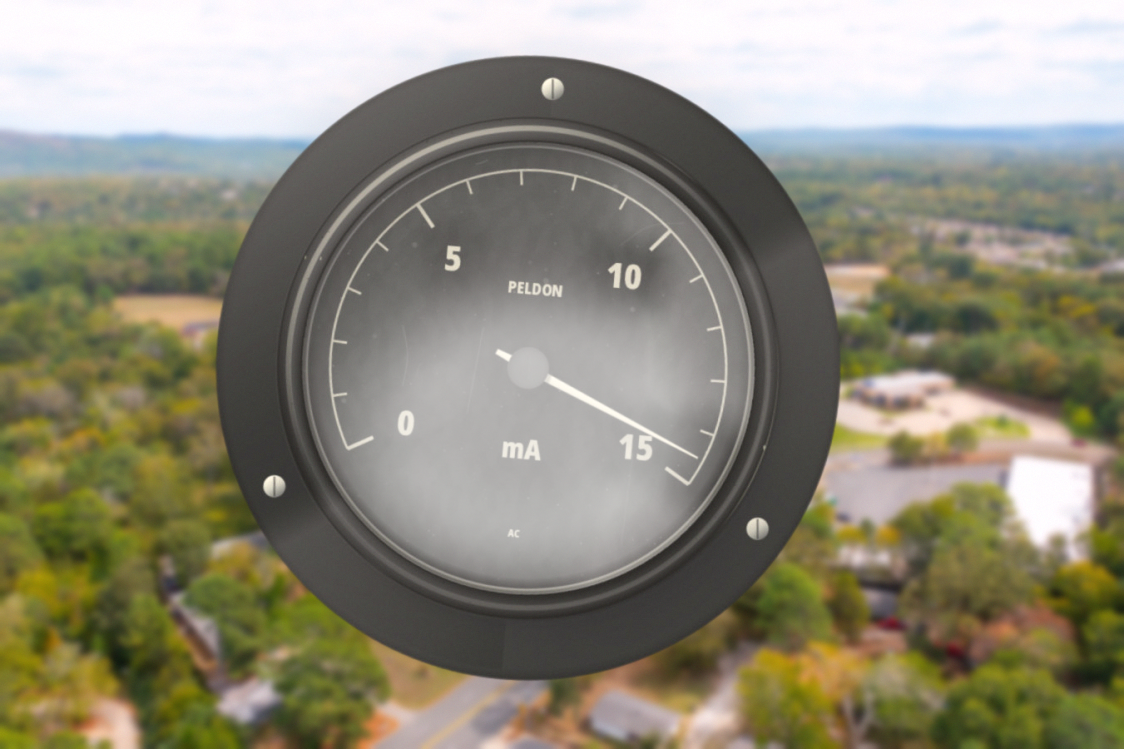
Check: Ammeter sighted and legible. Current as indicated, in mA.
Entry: 14.5 mA
